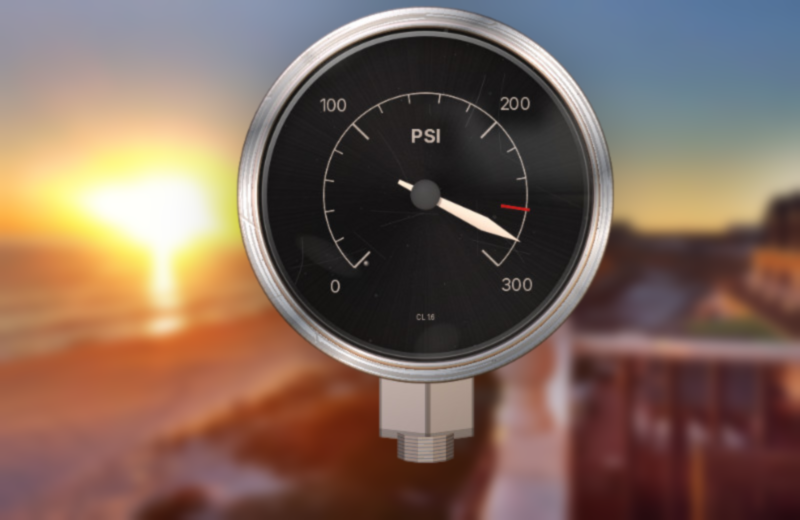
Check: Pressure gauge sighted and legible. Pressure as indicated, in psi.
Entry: 280 psi
